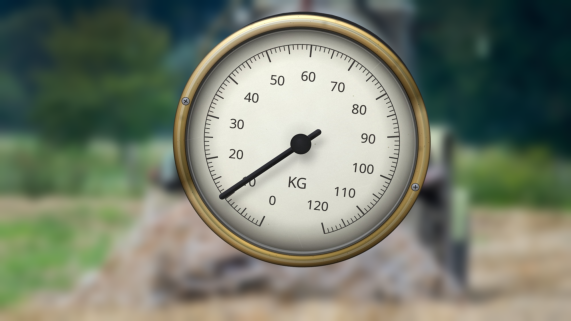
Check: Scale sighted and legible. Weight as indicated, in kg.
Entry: 11 kg
